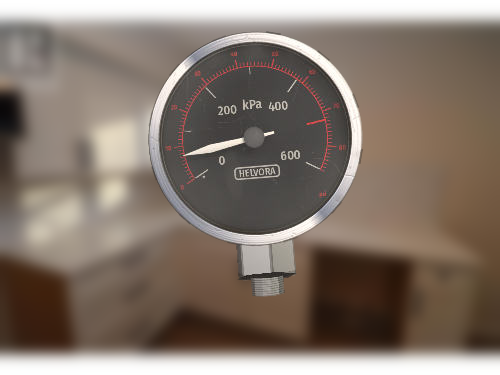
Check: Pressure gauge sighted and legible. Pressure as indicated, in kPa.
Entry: 50 kPa
